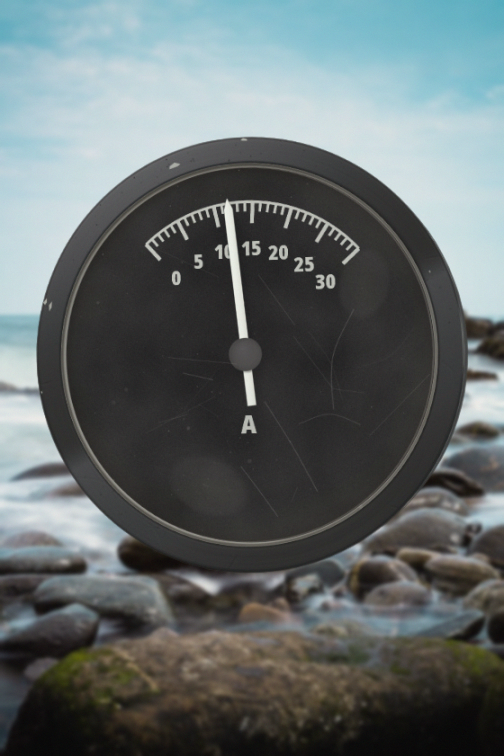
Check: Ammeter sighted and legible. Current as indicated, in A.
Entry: 12 A
